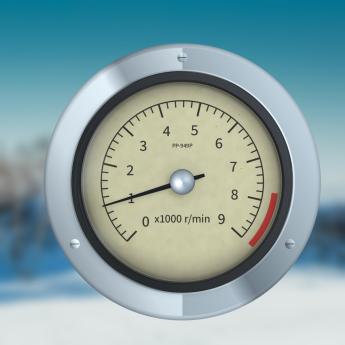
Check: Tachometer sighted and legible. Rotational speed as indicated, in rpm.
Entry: 1000 rpm
